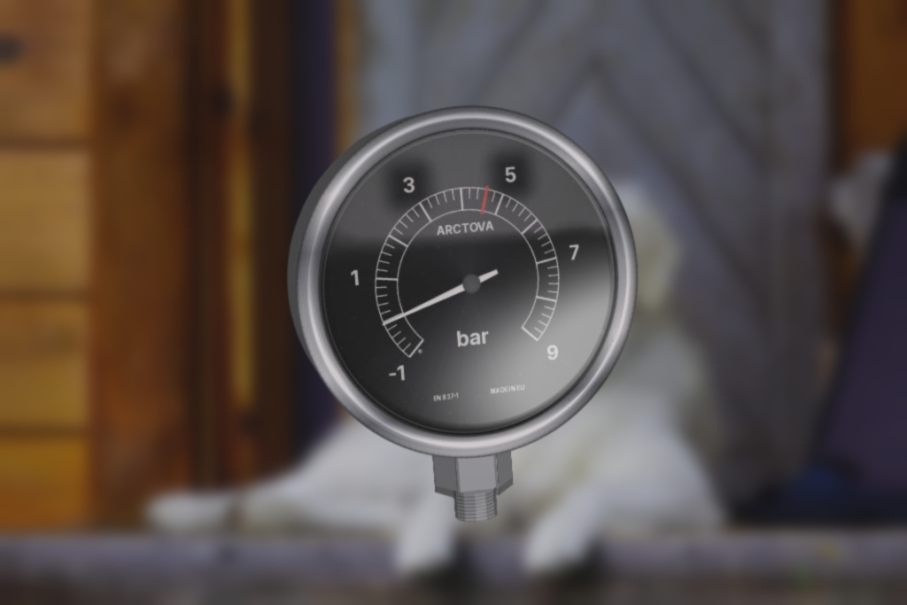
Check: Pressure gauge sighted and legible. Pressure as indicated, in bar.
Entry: 0 bar
